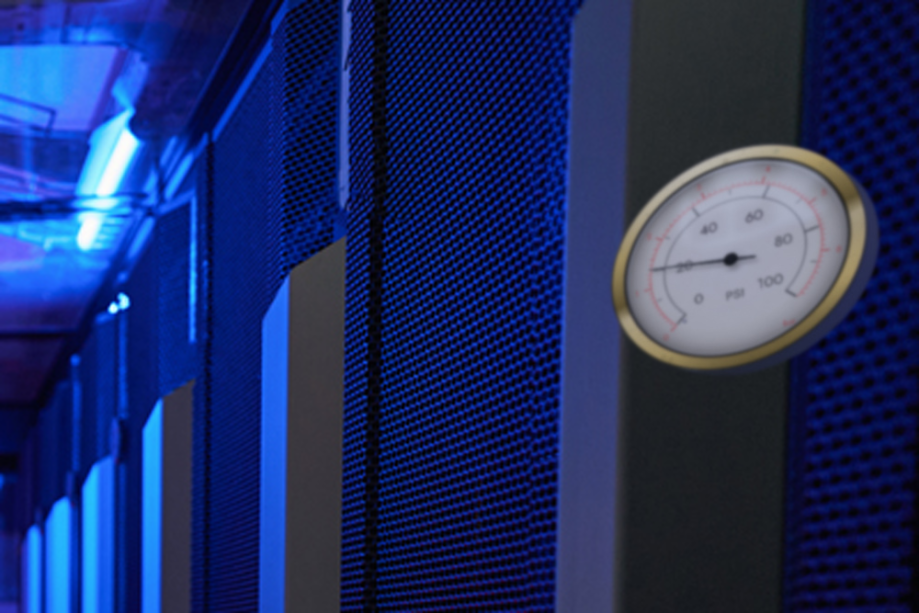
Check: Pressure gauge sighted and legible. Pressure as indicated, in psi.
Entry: 20 psi
